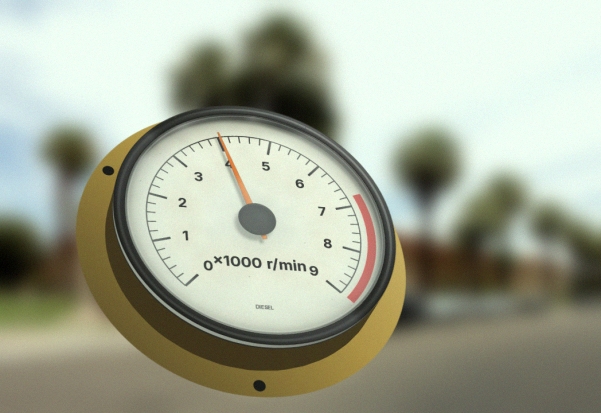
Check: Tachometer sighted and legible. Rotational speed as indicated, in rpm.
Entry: 4000 rpm
